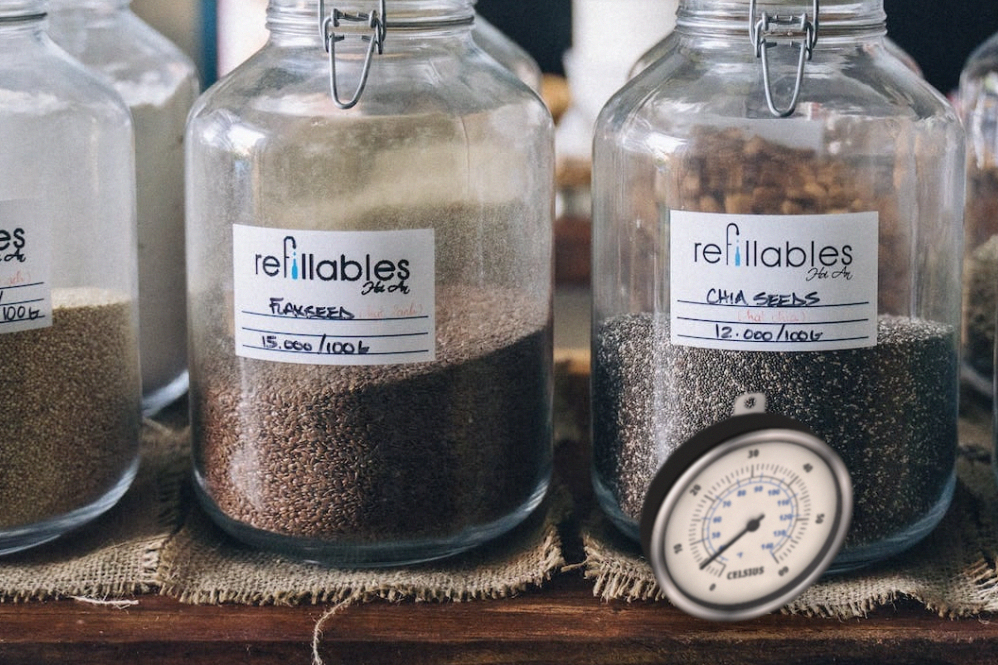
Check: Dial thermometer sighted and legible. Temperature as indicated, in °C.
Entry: 5 °C
